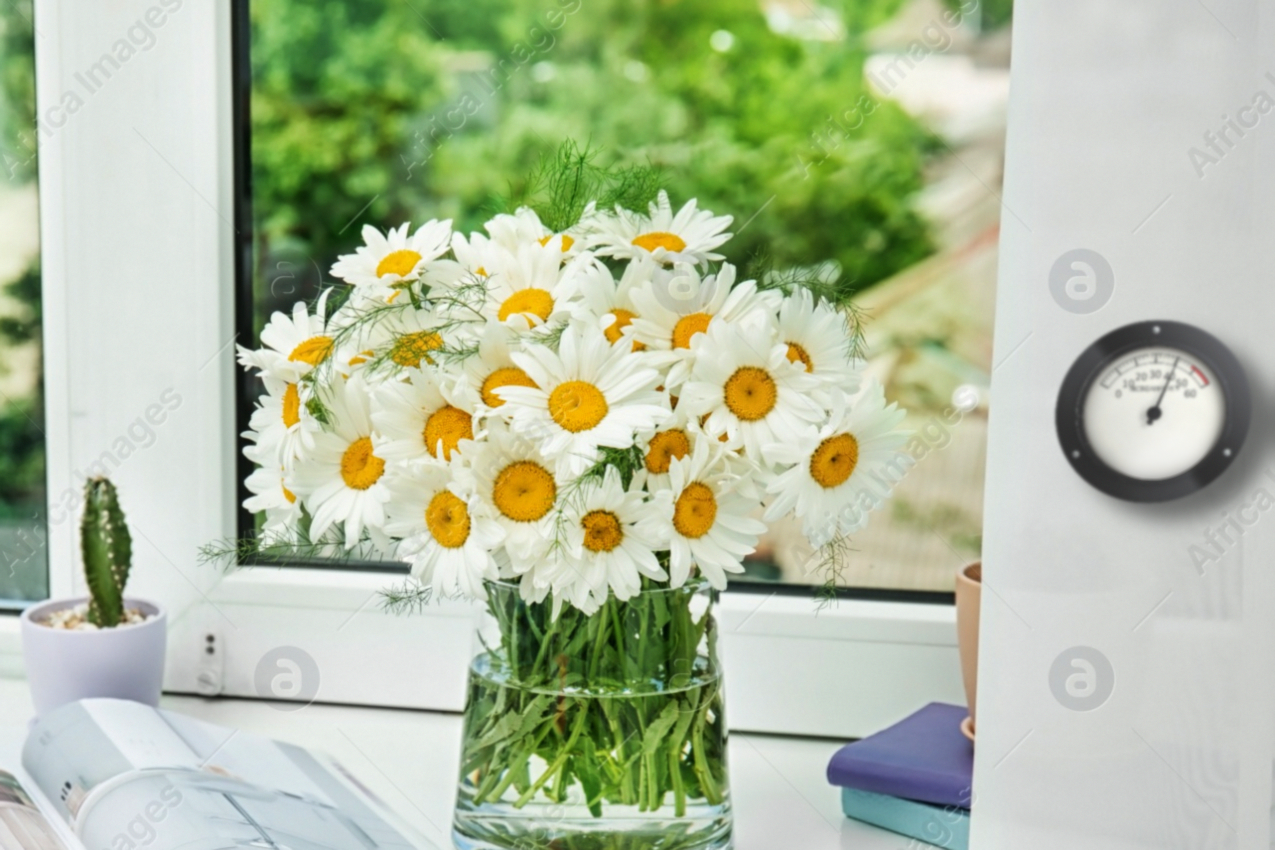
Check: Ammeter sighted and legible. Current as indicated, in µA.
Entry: 40 µA
